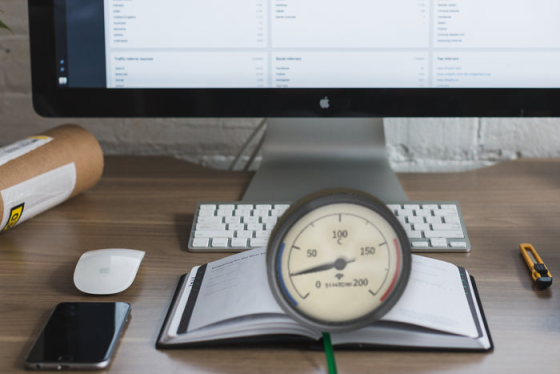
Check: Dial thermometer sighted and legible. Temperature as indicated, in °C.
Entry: 25 °C
